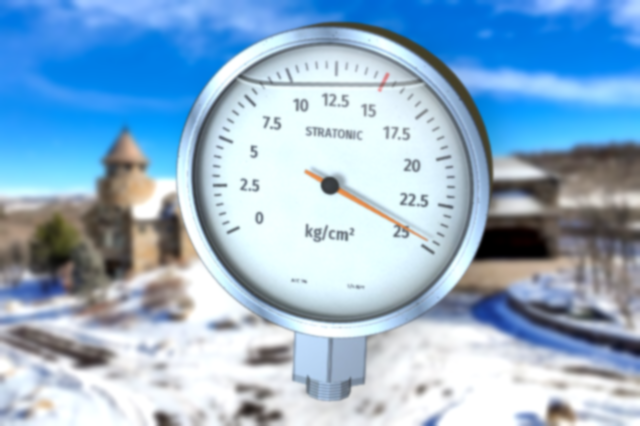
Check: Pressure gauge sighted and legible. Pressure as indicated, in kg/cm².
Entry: 24.5 kg/cm²
